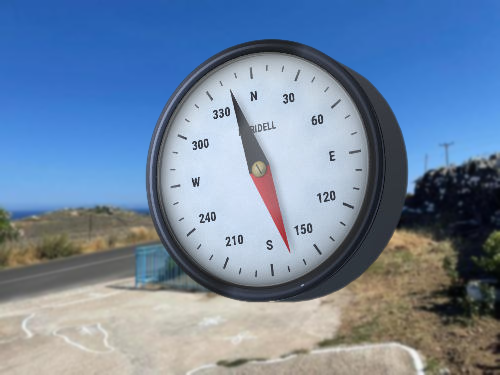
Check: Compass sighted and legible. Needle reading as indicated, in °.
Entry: 165 °
